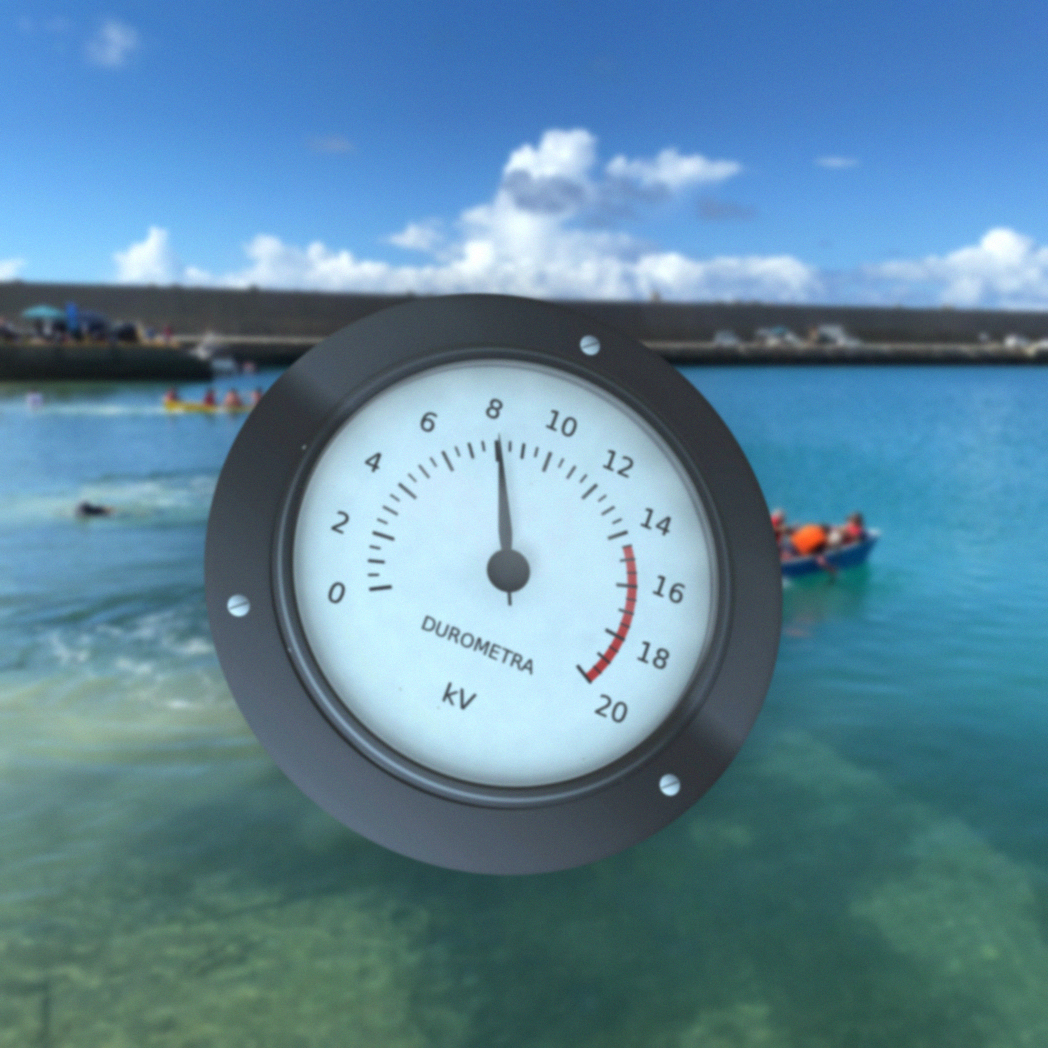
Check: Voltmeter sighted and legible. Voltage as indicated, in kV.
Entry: 8 kV
